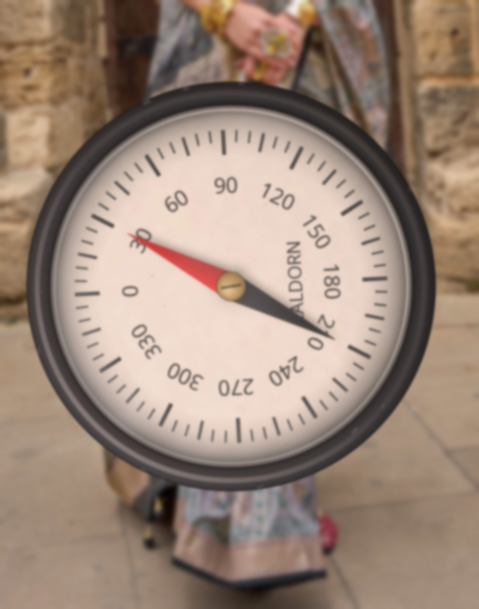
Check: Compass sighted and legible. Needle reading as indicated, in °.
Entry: 30 °
